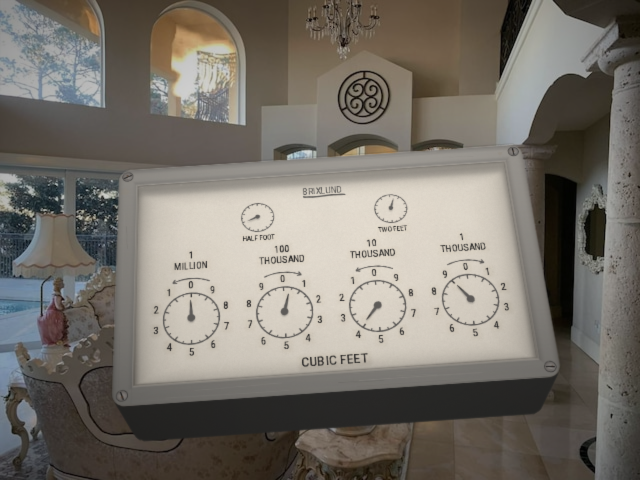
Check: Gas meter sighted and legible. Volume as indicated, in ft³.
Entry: 3900 ft³
